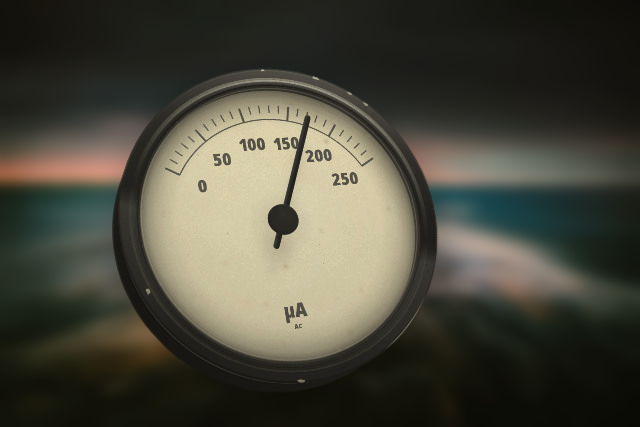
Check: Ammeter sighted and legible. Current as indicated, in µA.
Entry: 170 µA
